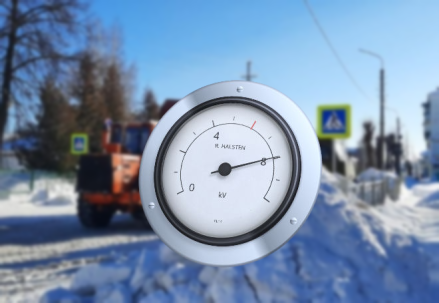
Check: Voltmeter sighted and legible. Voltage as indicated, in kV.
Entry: 8 kV
